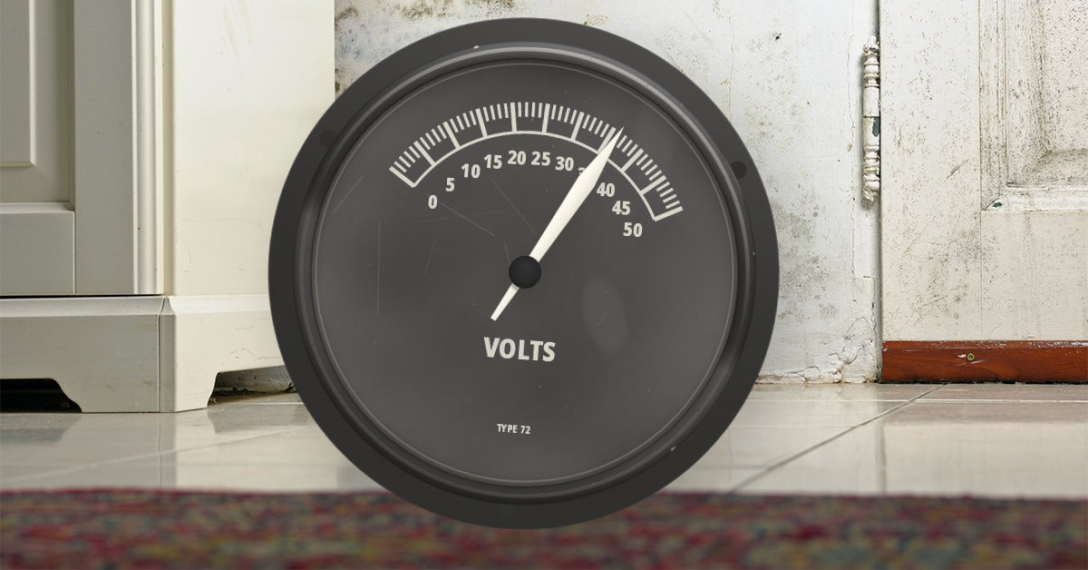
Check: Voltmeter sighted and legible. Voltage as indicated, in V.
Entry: 36 V
